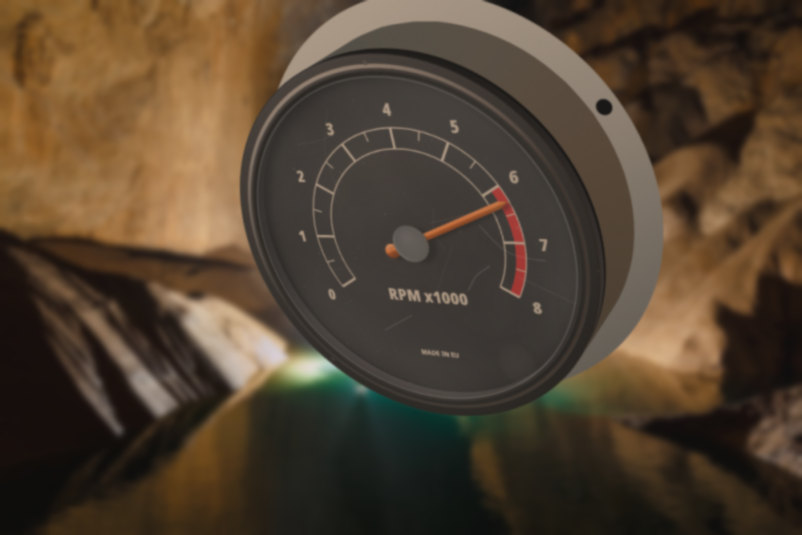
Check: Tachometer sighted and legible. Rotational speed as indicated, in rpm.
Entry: 6250 rpm
